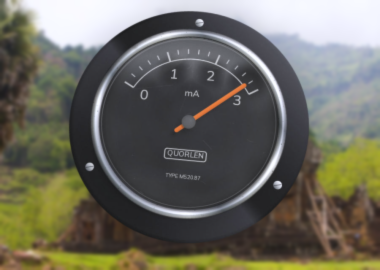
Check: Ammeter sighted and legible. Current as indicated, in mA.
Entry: 2.8 mA
